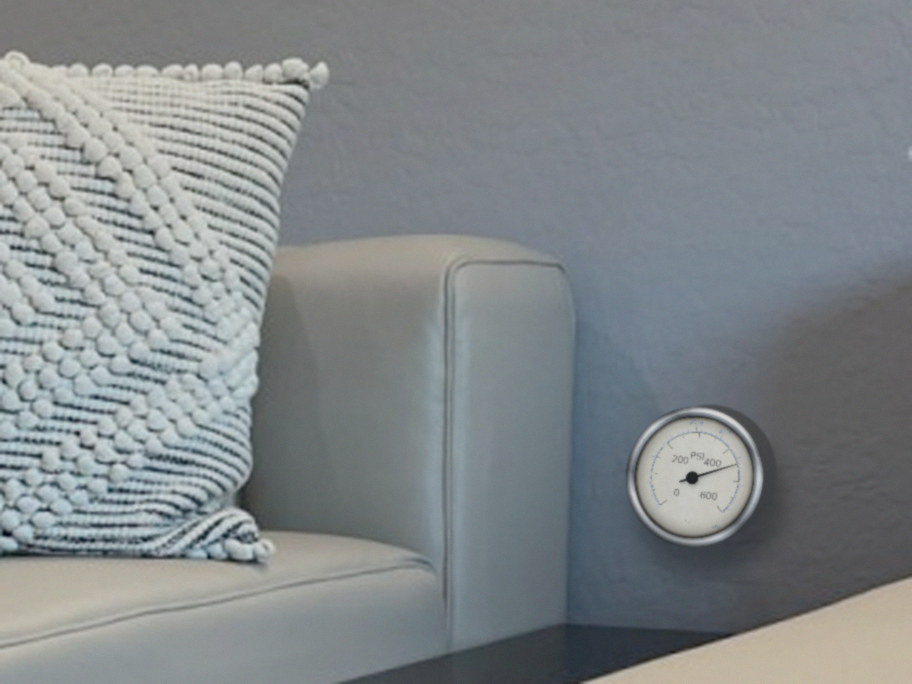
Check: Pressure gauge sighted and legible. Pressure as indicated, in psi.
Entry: 450 psi
